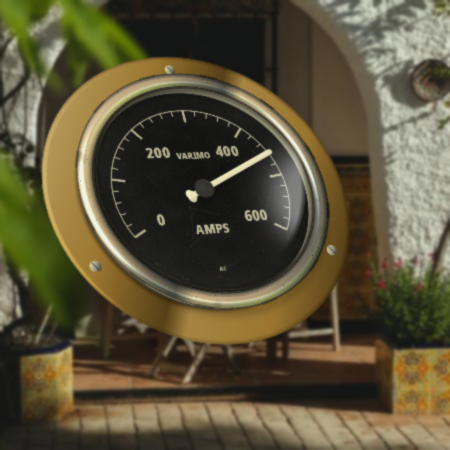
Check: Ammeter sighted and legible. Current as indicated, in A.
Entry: 460 A
